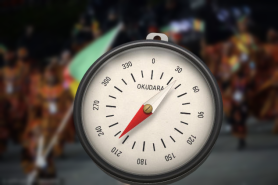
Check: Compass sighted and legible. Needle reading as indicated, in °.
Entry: 217.5 °
